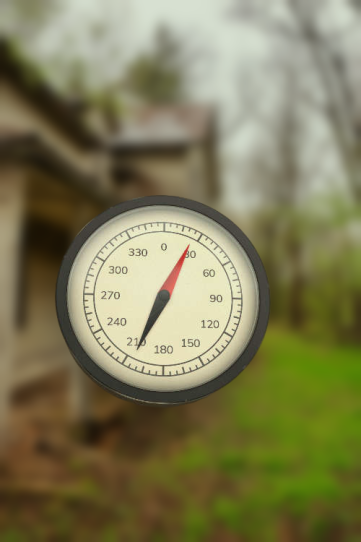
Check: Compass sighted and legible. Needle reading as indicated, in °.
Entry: 25 °
